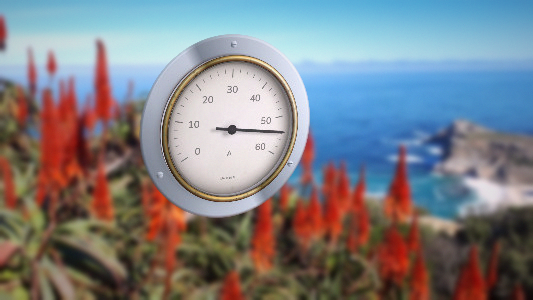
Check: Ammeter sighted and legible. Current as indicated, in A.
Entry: 54 A
